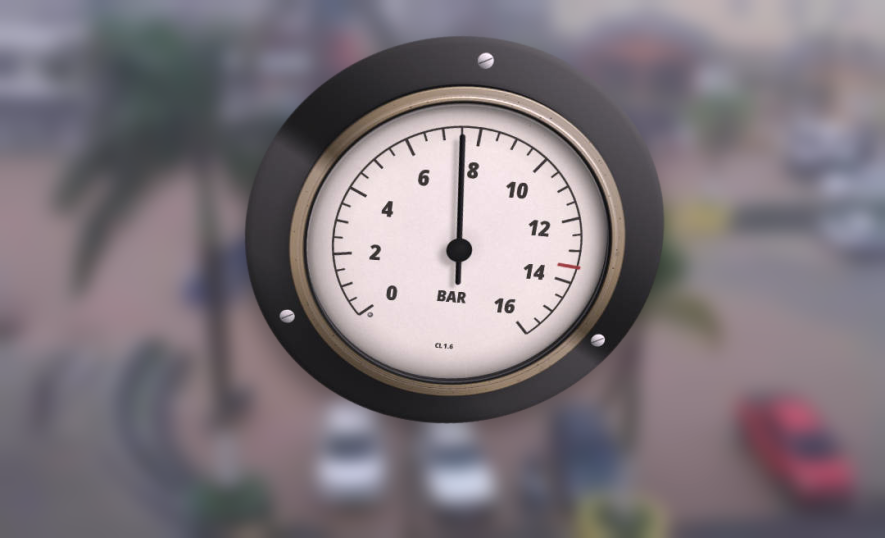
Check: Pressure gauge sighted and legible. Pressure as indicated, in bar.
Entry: 7.5 bar
